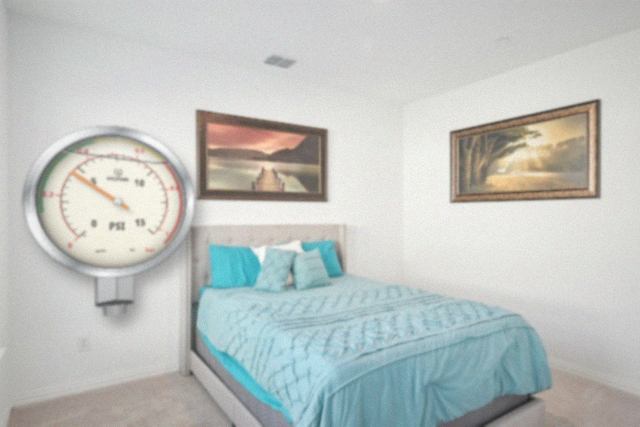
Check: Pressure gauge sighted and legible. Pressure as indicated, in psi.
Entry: 4.5 psi
